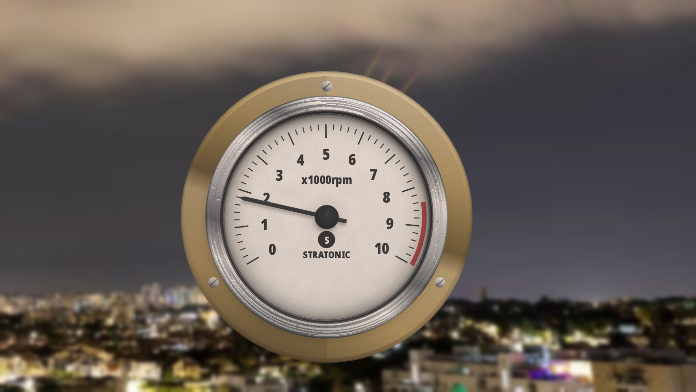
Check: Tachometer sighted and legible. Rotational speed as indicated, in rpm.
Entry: 1800 rpm
